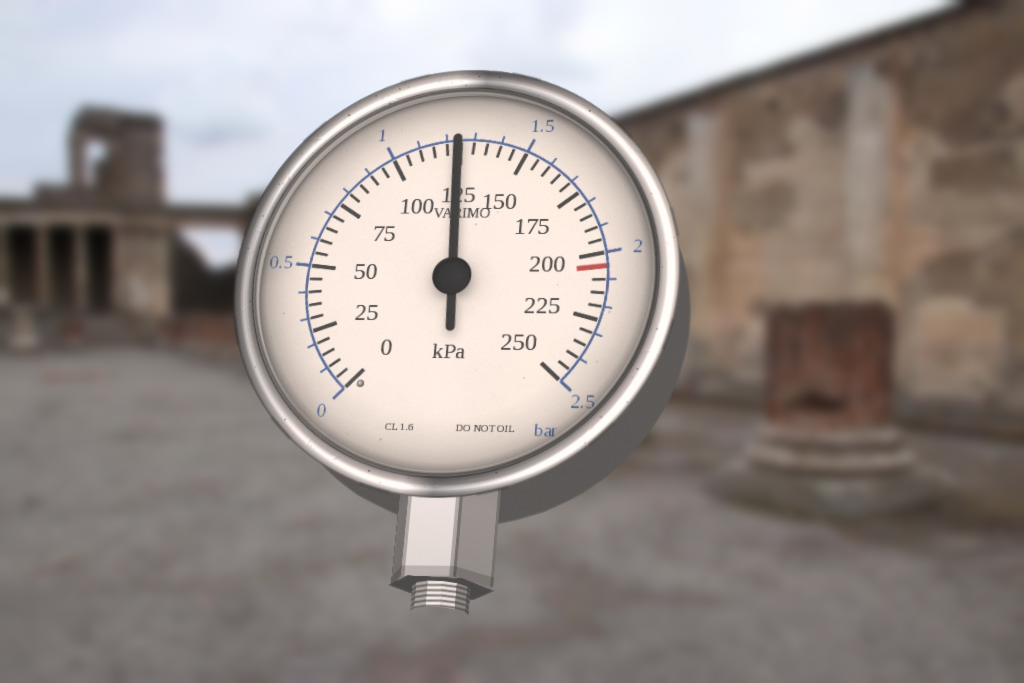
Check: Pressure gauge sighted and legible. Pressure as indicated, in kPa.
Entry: 125 kPa
